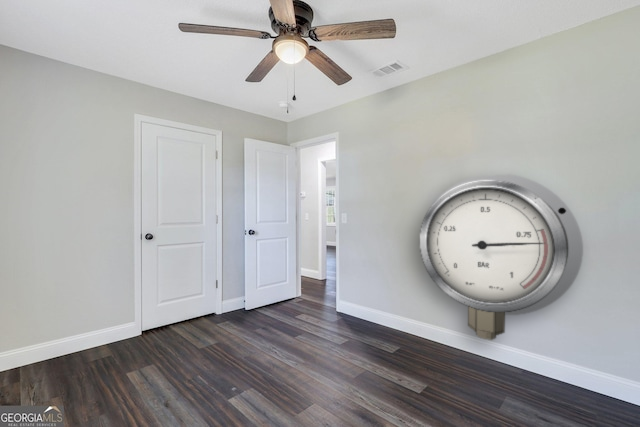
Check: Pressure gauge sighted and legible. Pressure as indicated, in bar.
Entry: 0.8 bar
